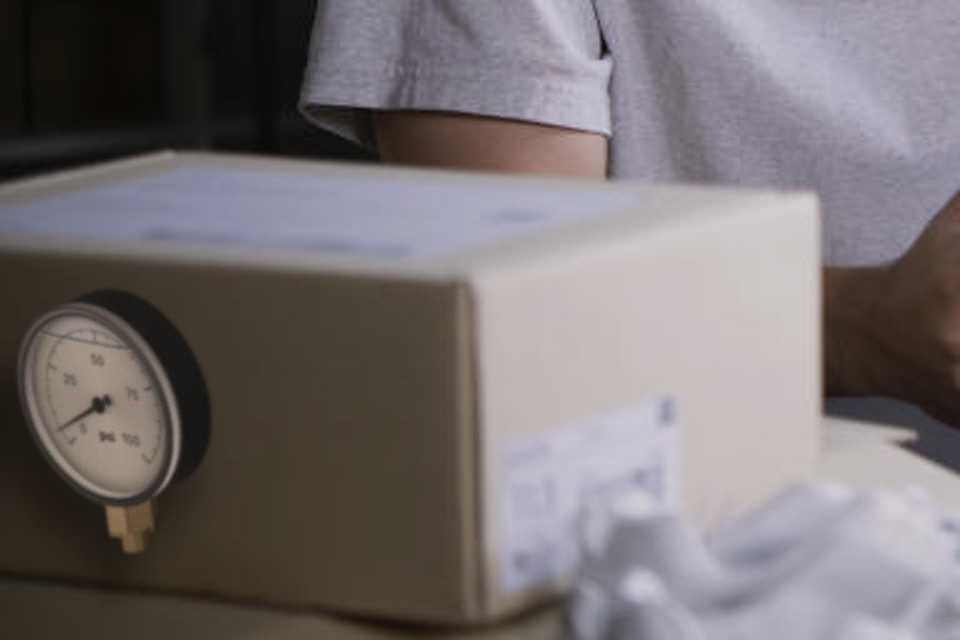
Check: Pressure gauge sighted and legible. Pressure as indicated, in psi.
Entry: 5 psi
